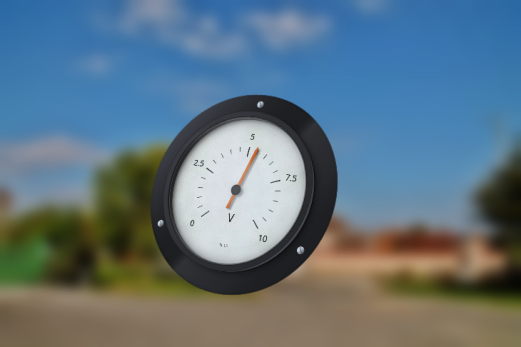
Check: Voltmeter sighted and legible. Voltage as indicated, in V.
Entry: 5.5 V
